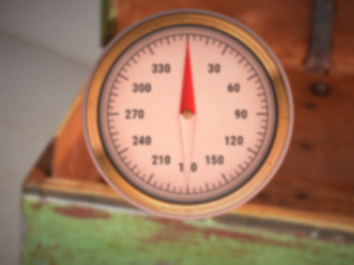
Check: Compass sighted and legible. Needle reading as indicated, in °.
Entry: 0 °
